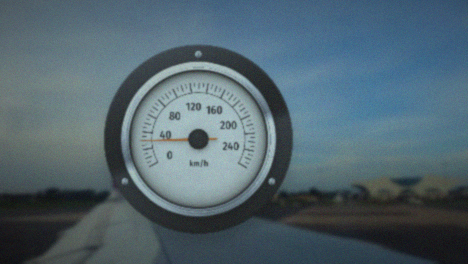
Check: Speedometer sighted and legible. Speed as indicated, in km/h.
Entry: 30 km/h
